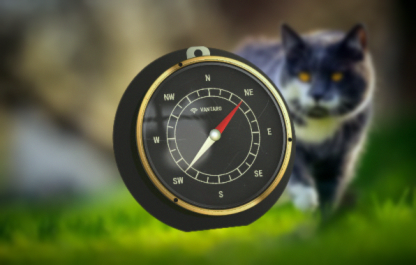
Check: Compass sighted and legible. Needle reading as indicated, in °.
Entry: 45 °
